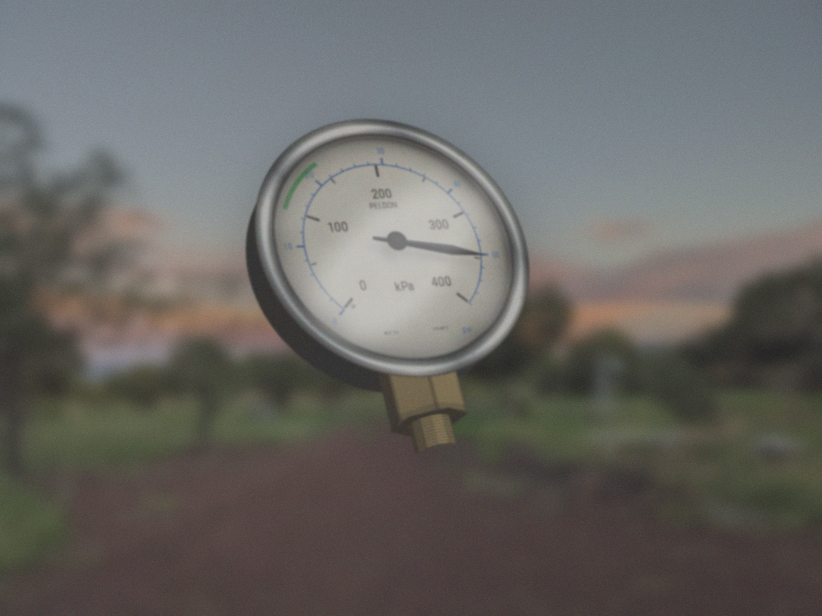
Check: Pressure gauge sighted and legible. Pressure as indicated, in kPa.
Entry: 350 kPa
